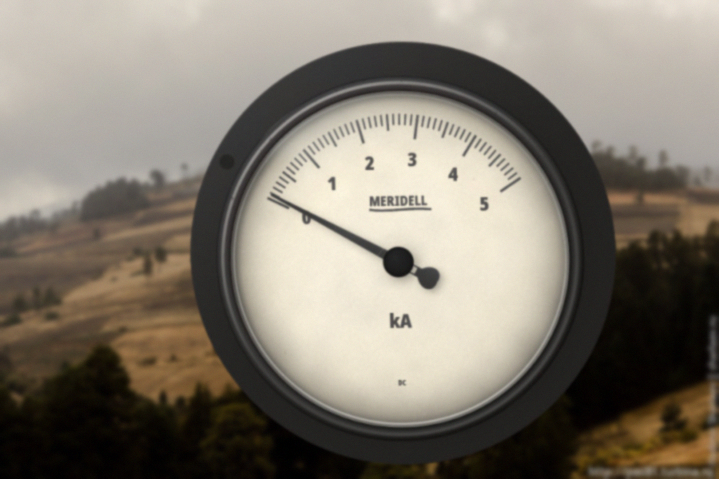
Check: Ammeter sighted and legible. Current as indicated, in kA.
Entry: 0.1 kA
